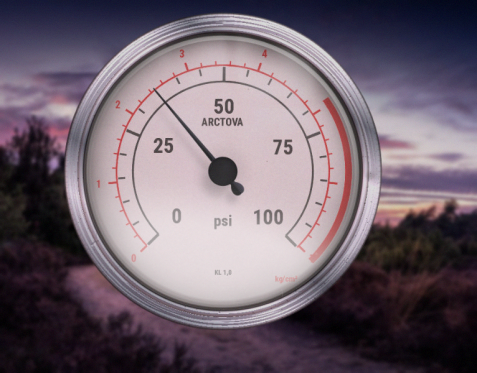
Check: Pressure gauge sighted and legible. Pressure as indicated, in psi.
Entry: 35 psi
